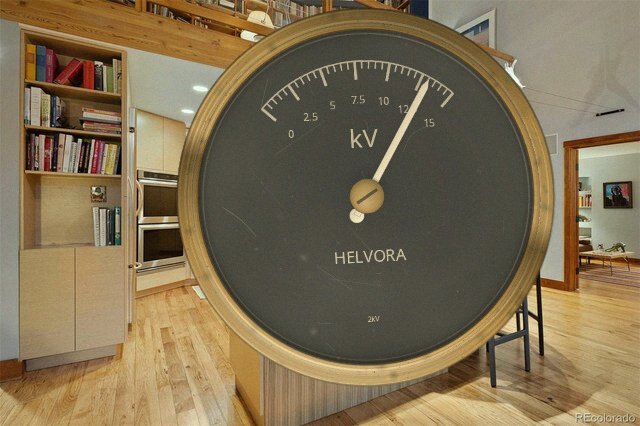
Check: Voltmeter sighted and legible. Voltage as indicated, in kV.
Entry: 13 kV
